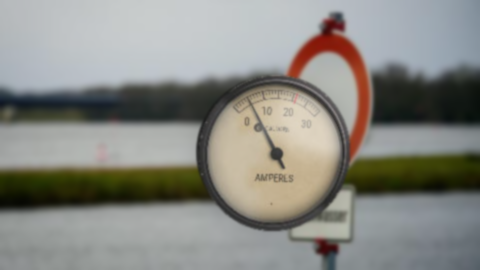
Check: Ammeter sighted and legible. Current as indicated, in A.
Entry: 5 A
